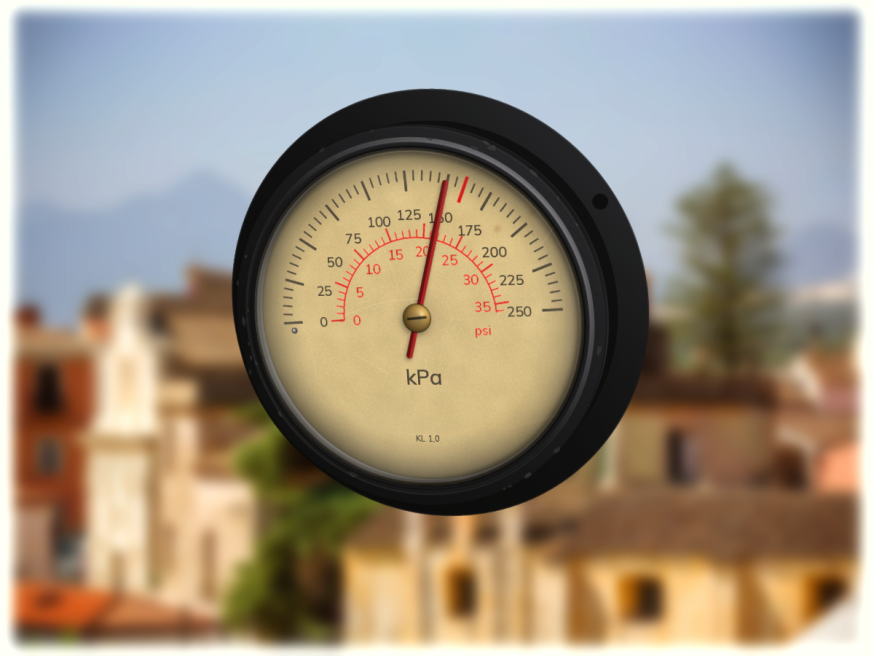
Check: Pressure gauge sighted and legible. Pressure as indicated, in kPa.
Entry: 150 kPa
